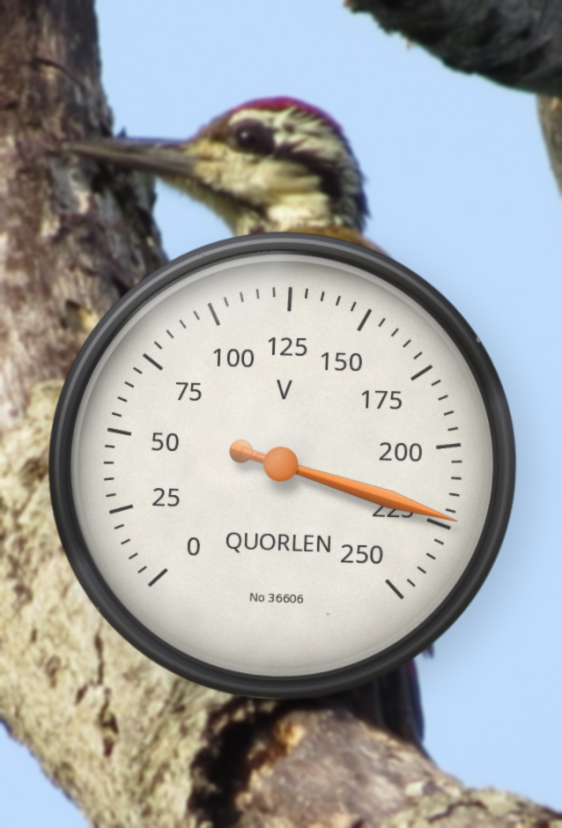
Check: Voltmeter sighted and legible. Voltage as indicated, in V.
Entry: 222.5 V
